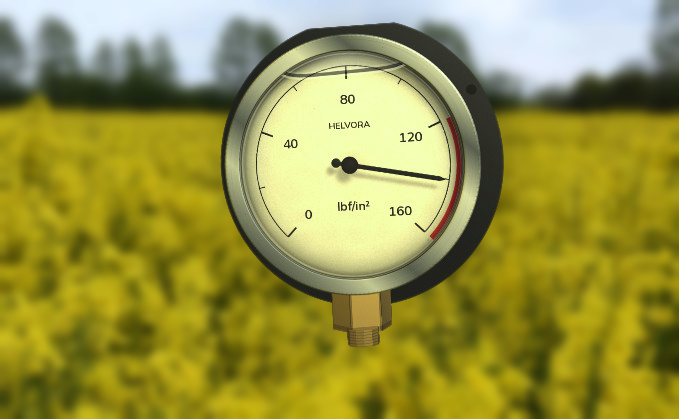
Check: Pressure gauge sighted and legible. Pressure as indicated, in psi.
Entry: 140 psi
